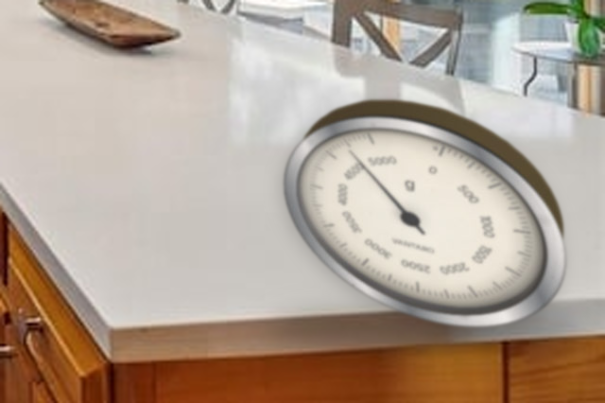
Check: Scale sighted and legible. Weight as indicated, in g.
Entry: 4750 g
